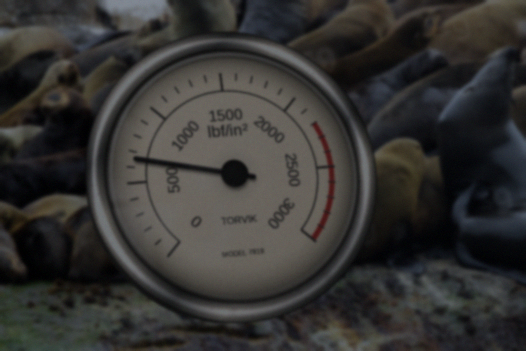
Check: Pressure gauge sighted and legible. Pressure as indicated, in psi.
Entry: 650 psi
